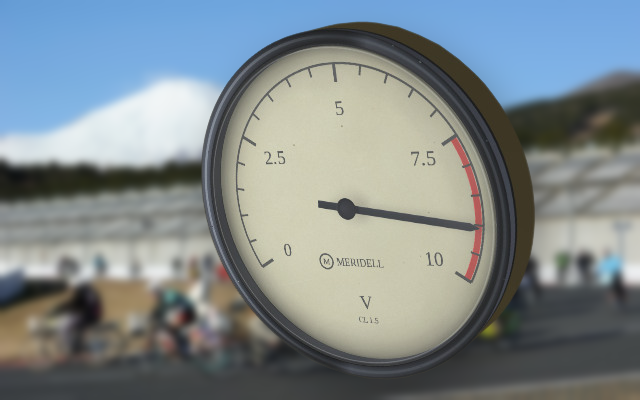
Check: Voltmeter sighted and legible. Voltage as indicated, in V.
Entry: 9 V
